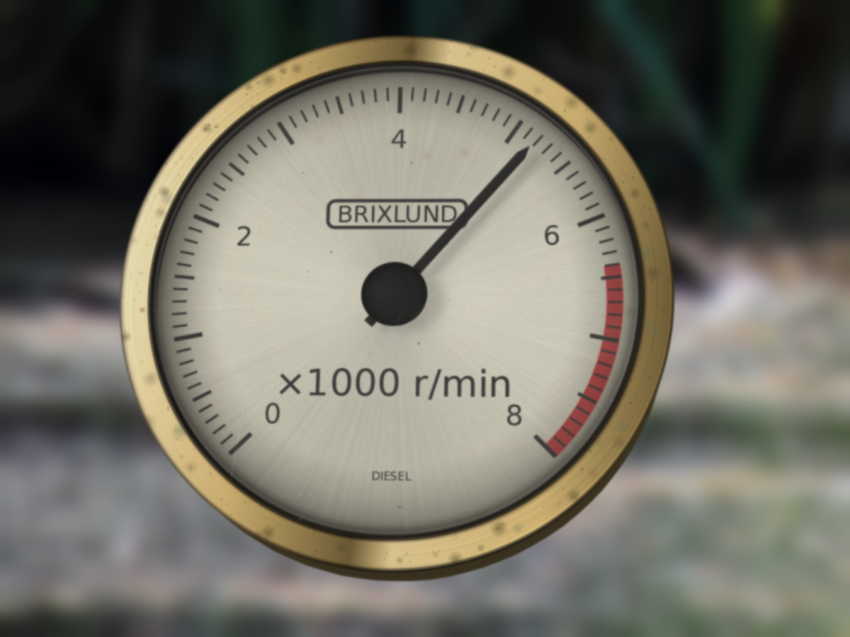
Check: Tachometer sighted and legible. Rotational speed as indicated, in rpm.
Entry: 5200 rpm
